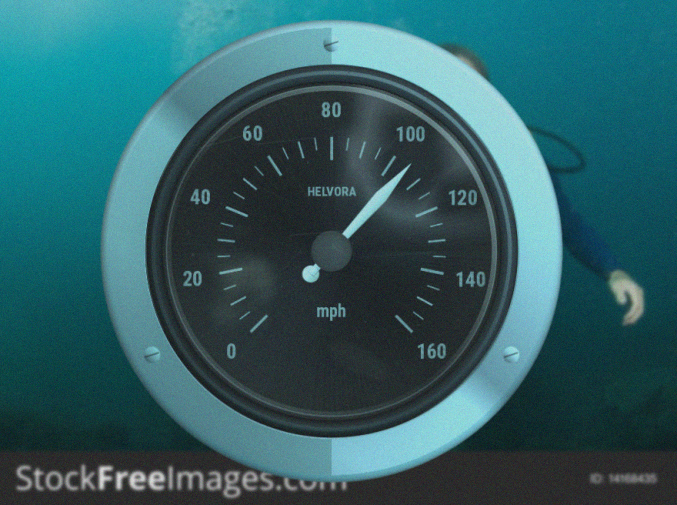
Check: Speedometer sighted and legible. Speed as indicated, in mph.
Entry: 105 mph
